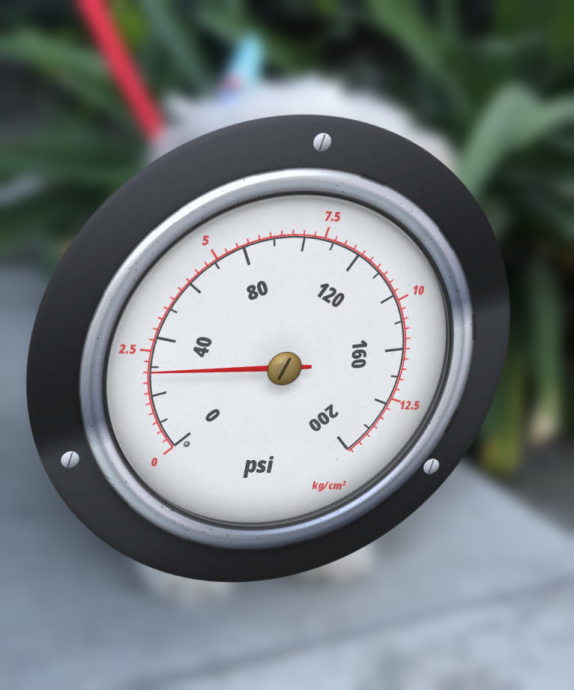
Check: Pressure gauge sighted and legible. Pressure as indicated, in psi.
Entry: 30 psi
